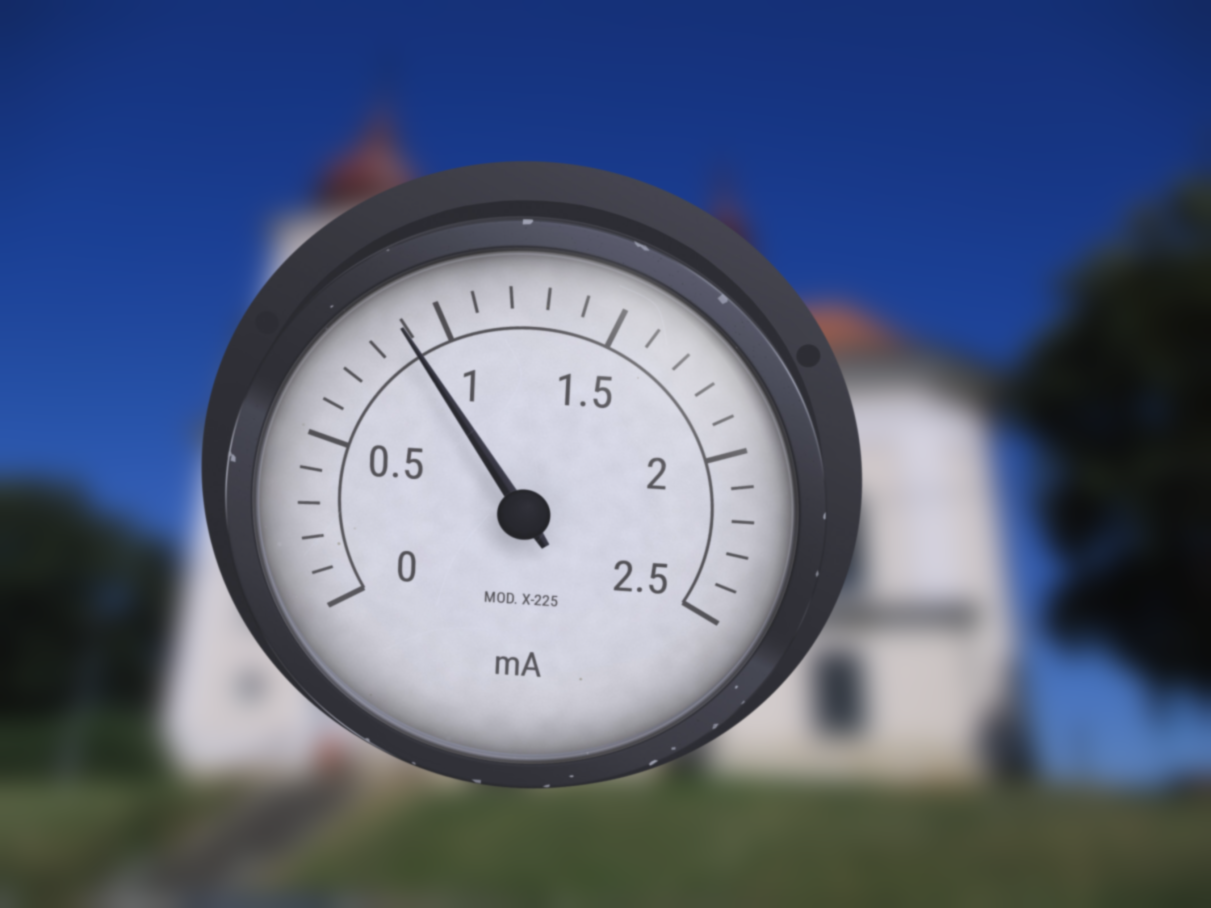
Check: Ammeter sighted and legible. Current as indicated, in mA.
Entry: 0.9 mA
